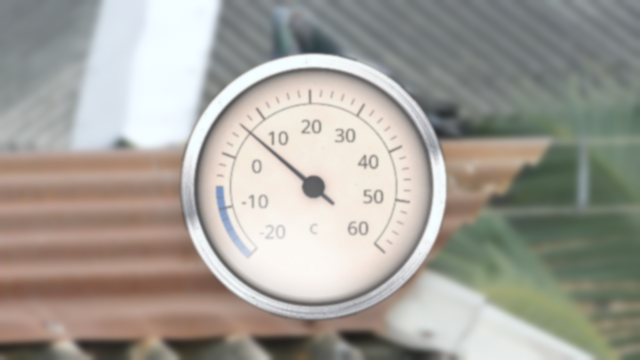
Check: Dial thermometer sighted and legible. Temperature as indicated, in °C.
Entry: 6 °C
